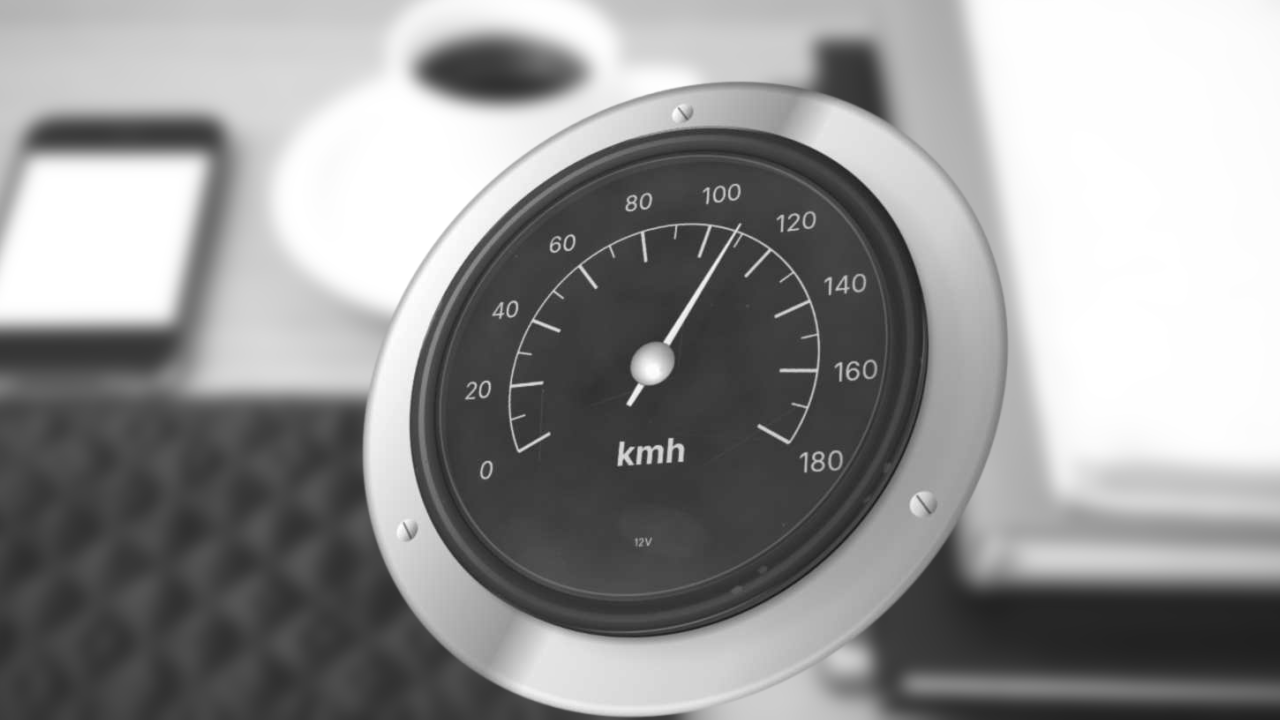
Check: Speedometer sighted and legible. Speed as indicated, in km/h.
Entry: 110 km/h
